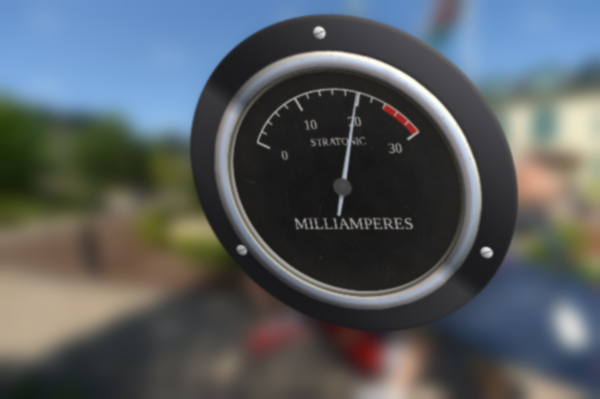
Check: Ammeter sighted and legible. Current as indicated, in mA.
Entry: 20 mA
